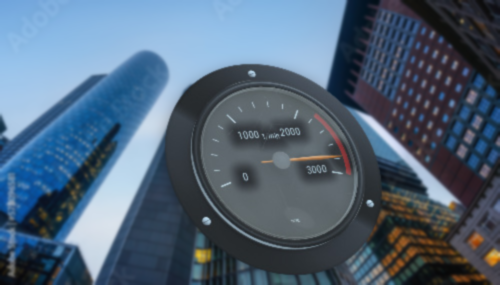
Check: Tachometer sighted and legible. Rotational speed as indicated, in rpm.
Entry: 2800 rpm
